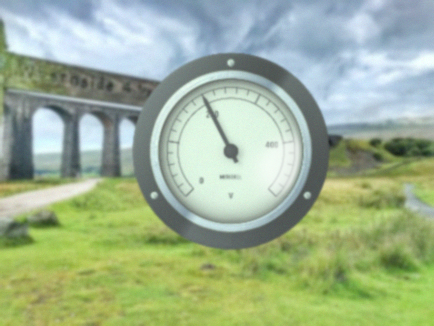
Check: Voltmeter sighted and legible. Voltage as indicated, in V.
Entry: 200 V
